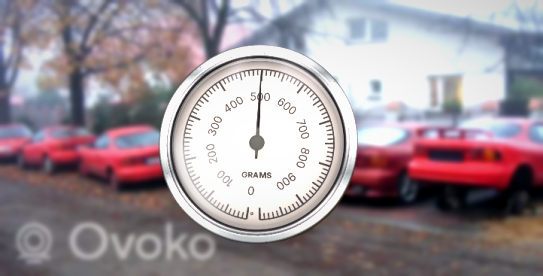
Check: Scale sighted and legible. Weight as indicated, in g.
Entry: 500 g
